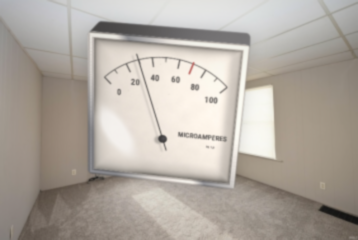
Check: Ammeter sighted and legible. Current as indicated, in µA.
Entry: 30 µA
